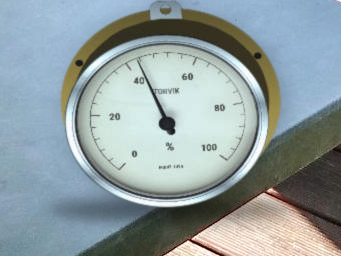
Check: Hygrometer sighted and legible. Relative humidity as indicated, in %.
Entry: 44 %
